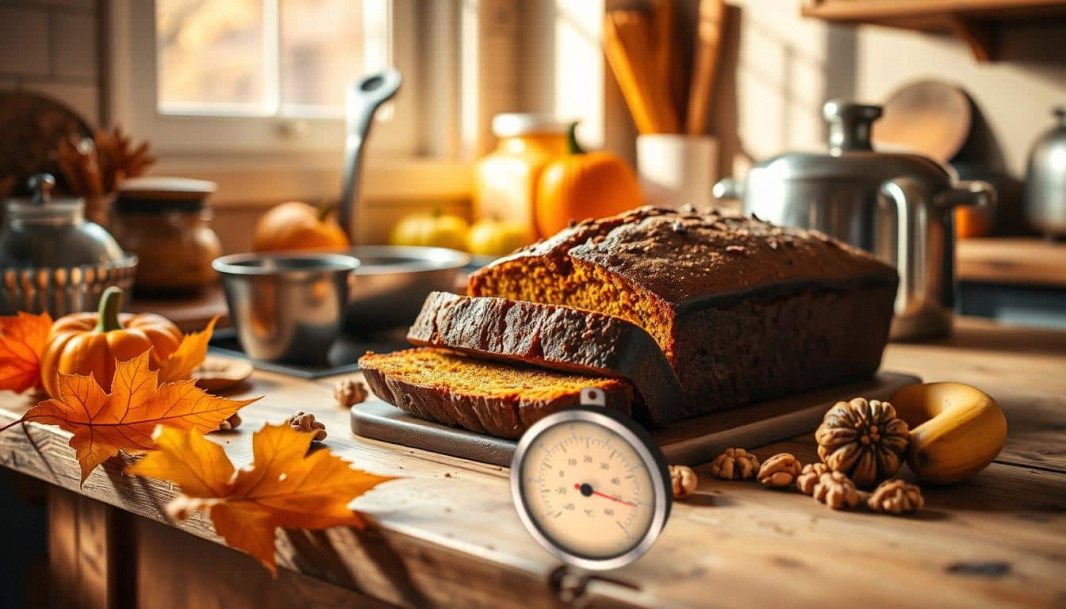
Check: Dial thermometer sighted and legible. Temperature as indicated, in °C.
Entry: 50 °C
